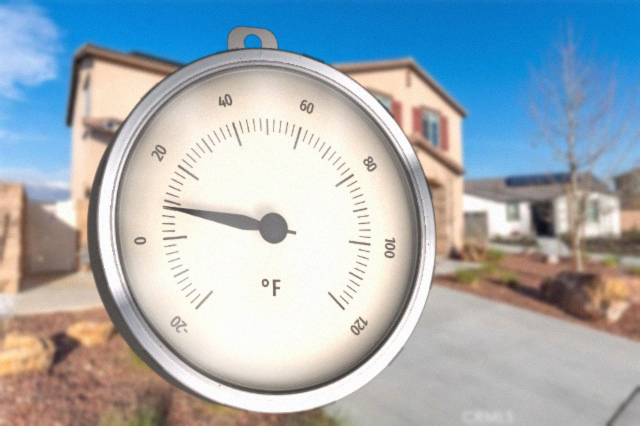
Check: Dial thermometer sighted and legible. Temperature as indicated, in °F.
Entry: 8 °F
